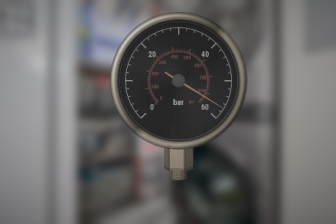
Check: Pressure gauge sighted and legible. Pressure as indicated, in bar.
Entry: 57 bar
